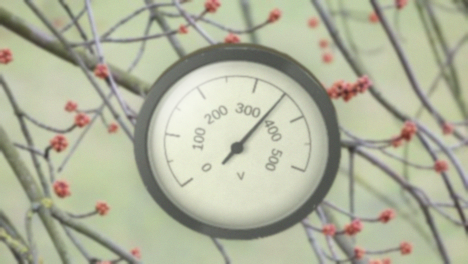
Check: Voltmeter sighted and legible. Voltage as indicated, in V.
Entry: 350 V
